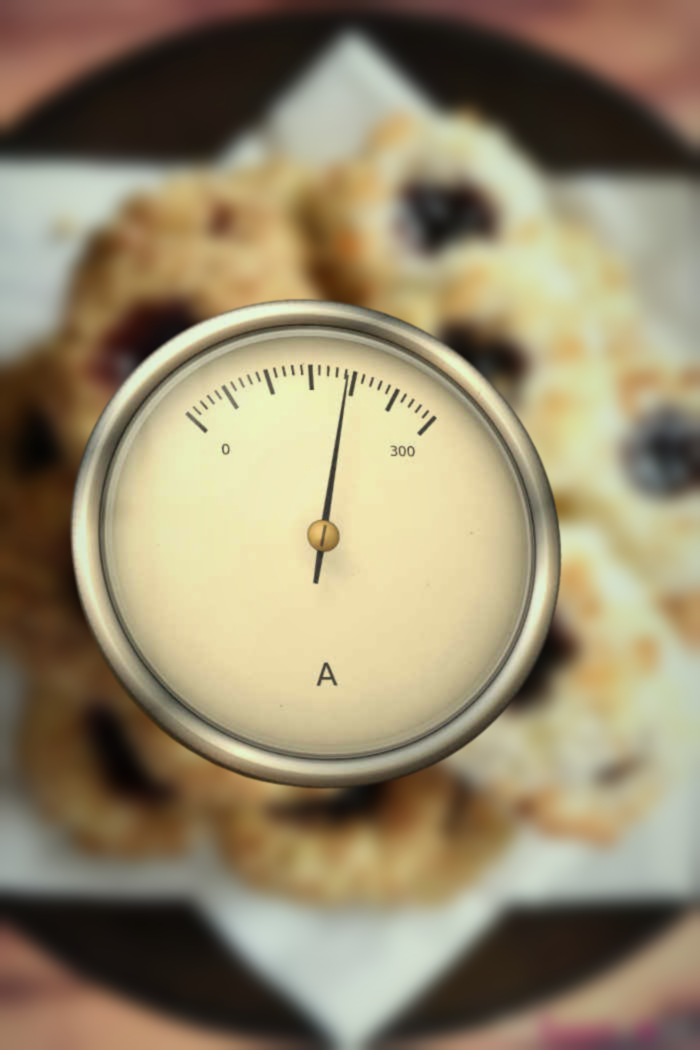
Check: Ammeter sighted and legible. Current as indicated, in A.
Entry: 190 A
